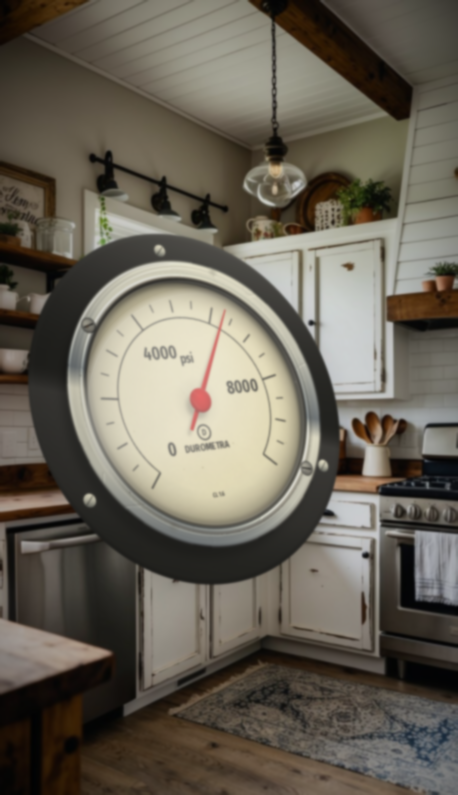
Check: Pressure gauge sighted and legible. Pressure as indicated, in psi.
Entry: 6250 psi
